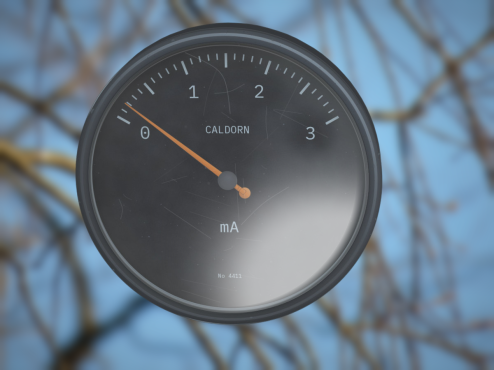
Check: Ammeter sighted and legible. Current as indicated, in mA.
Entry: 0.2 mA
